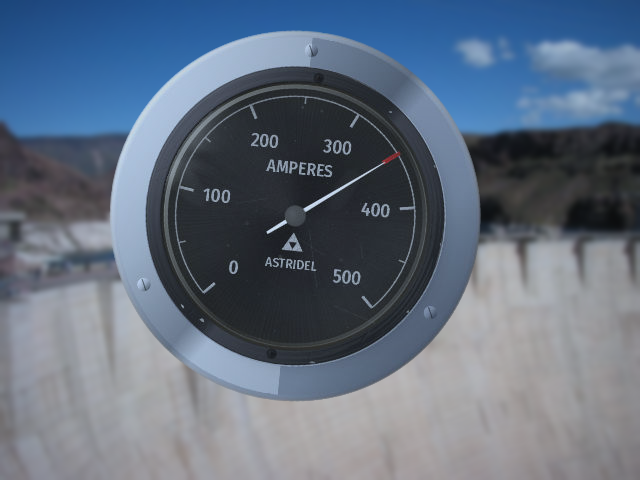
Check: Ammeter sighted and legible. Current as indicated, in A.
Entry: 350 A
